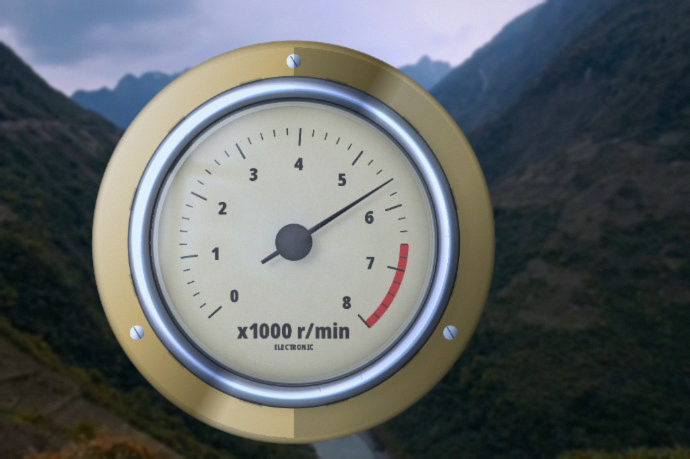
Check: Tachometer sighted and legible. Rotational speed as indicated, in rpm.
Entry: 5600 rpm
